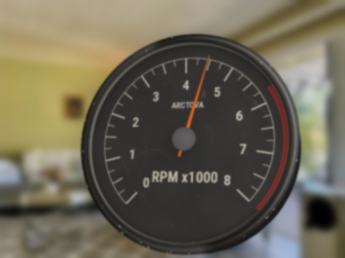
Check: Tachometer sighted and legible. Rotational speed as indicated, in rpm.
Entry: 4500 rpm
